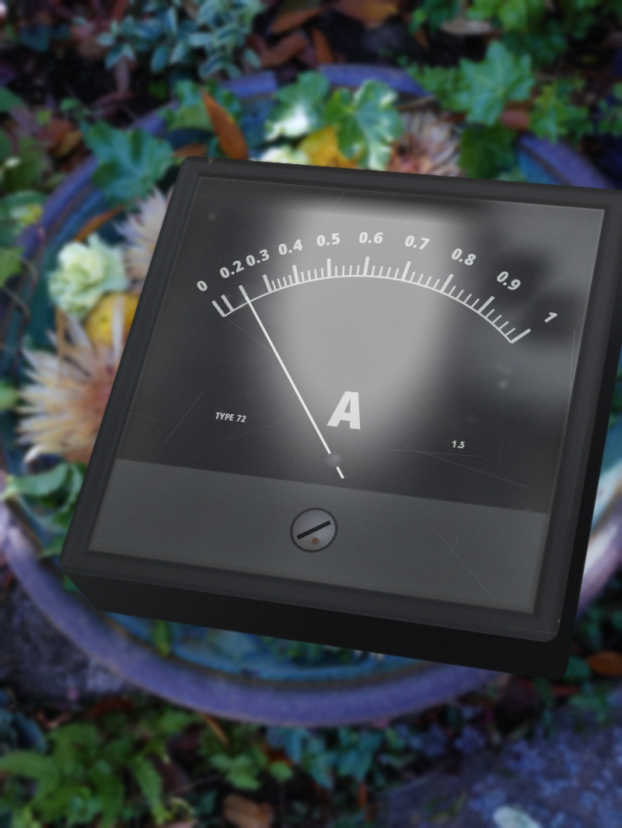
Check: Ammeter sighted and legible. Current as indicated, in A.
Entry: 0.2 A
